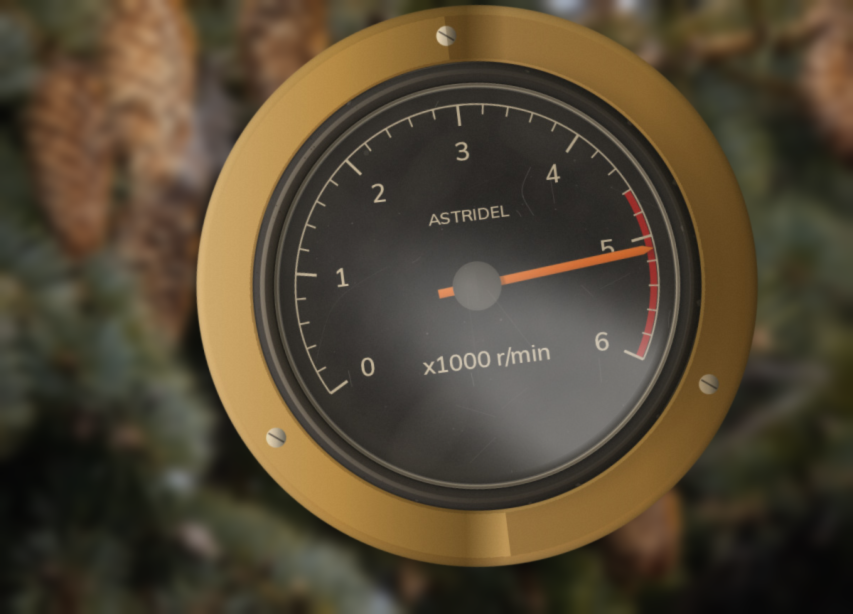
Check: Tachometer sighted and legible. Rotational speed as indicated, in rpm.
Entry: 5100 rpm
